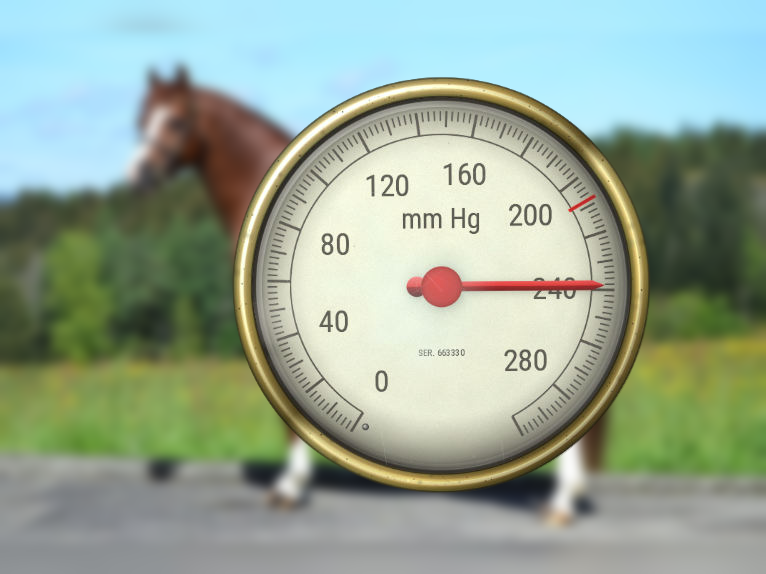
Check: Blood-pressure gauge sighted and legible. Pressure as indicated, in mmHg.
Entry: 238 mmHg
